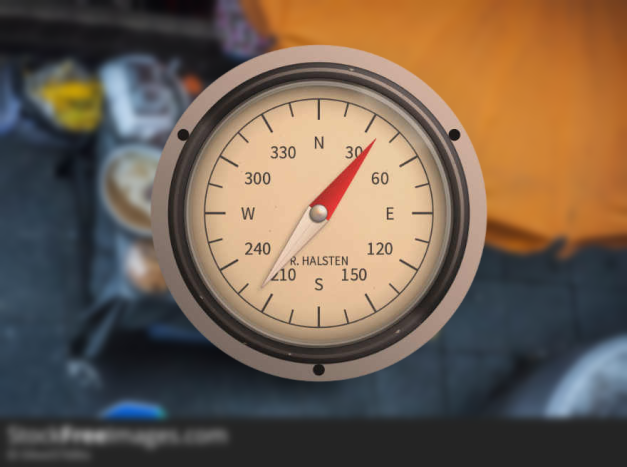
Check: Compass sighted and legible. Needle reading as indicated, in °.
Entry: 37.5 °
